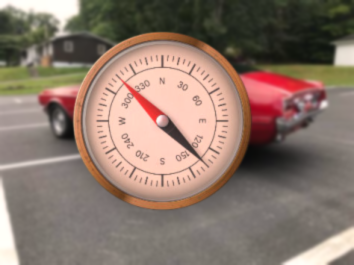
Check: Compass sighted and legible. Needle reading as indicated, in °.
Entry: 315 °
